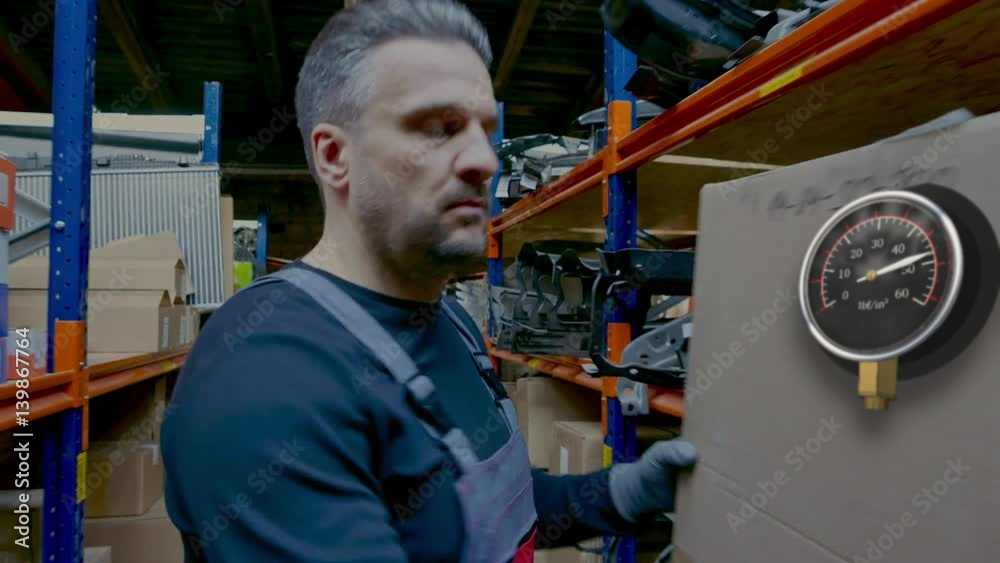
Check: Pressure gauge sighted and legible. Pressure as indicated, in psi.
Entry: 48 psi
